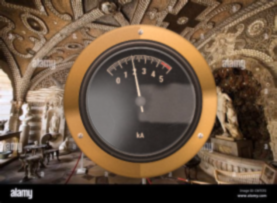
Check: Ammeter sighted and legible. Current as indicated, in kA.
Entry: 2 kA
